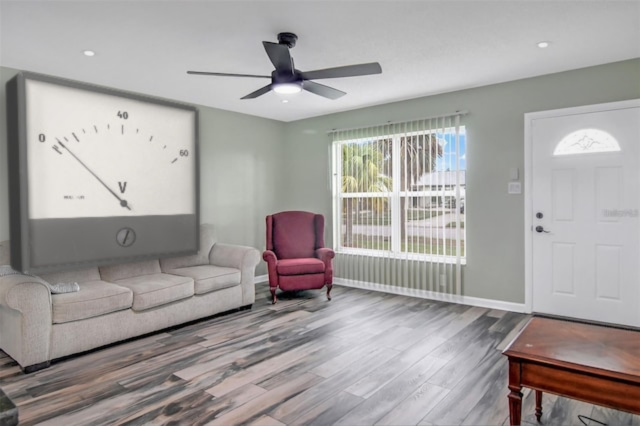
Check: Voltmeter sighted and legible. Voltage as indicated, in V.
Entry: 10 V
